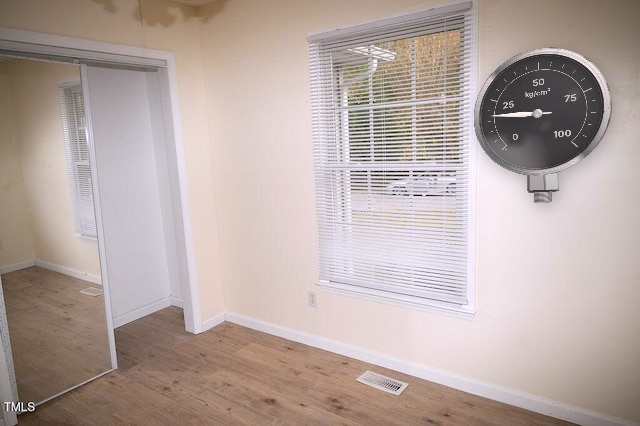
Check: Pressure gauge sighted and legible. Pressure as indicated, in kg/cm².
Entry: 17.5 kg/cm²
